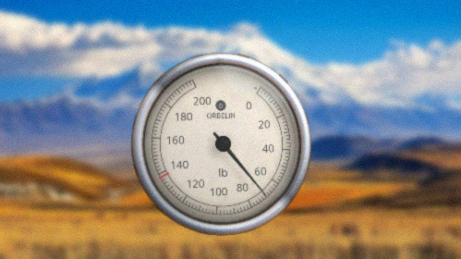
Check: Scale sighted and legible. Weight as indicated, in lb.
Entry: 70 lb
